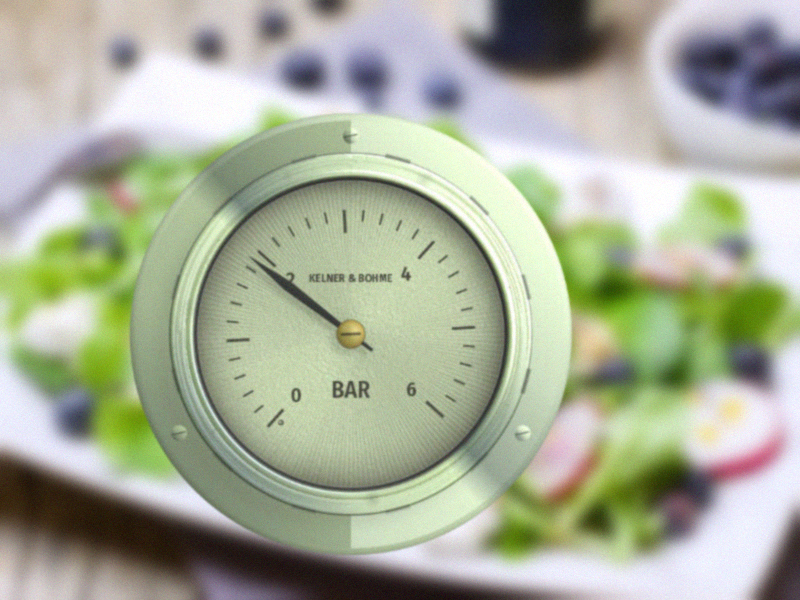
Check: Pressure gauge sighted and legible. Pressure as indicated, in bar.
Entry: 1.9 bar
